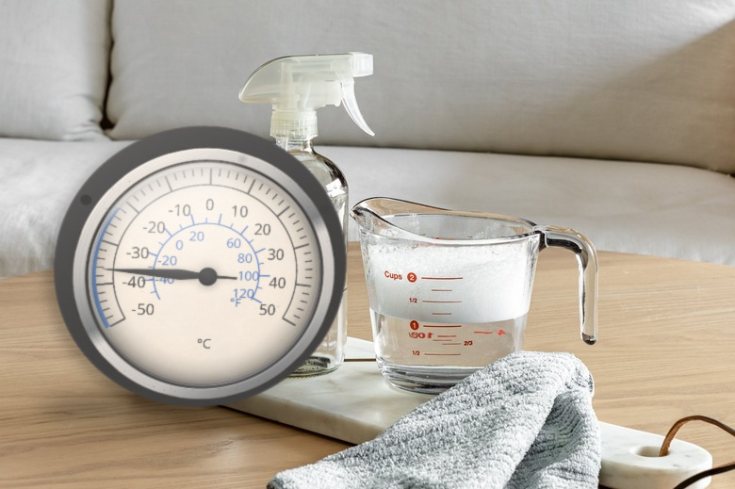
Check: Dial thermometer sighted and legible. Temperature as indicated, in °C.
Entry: -36 °C
